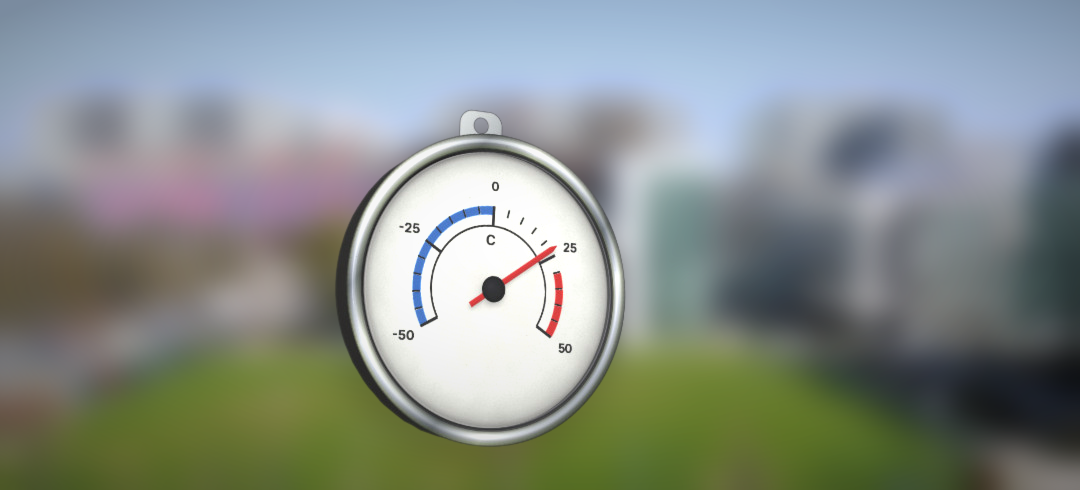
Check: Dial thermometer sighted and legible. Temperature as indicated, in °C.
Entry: 22.5 °C
